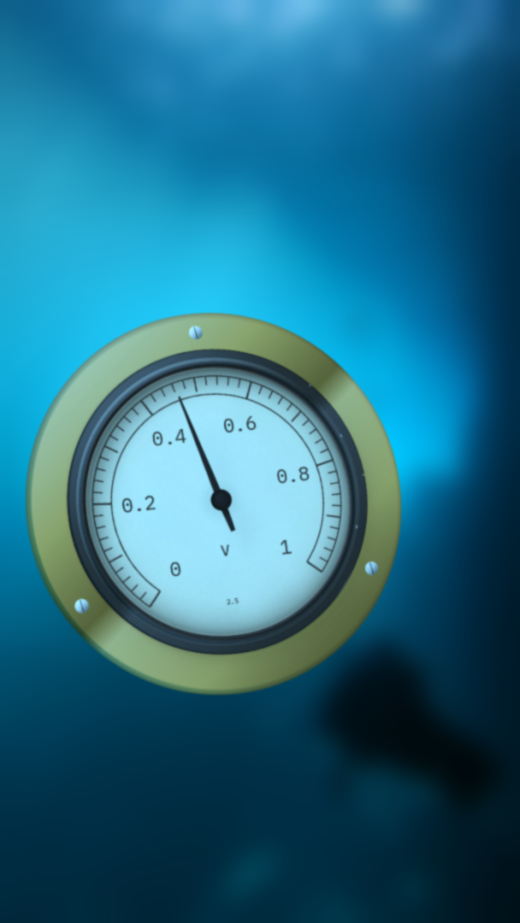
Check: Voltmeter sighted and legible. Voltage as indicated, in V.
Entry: 0.46 V
